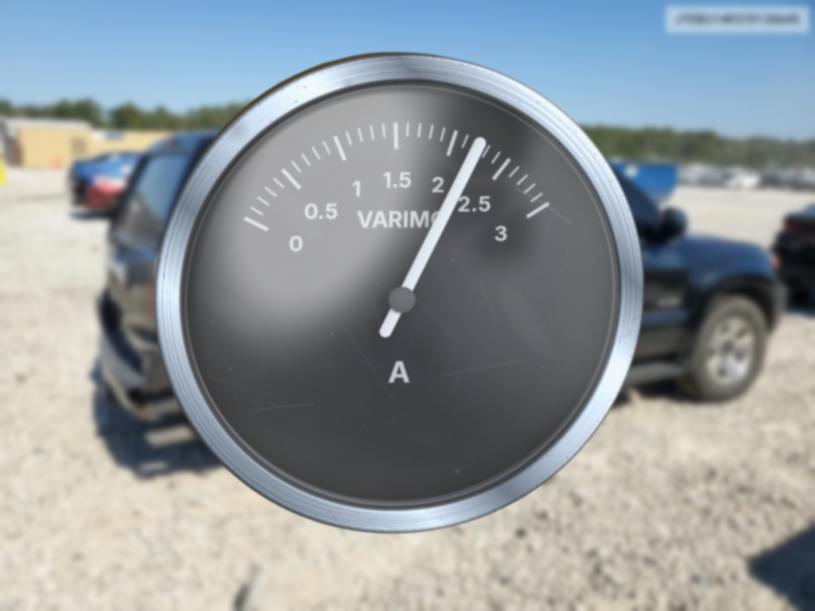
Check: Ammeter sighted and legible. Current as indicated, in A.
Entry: 2.2 A
